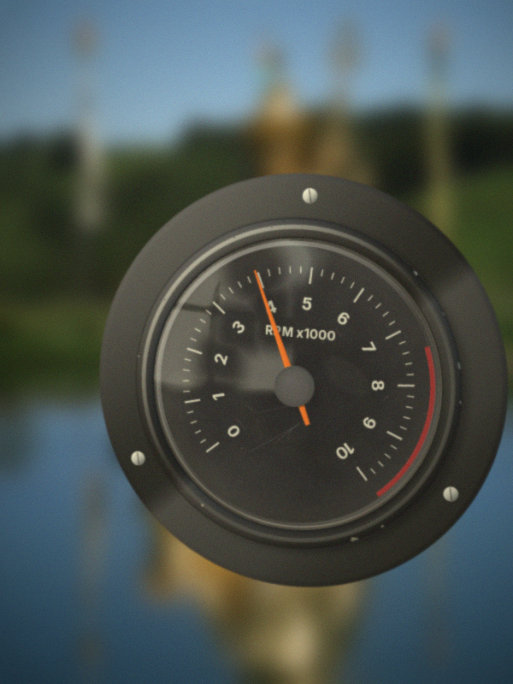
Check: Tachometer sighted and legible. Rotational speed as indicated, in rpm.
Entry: 4000 rpm
